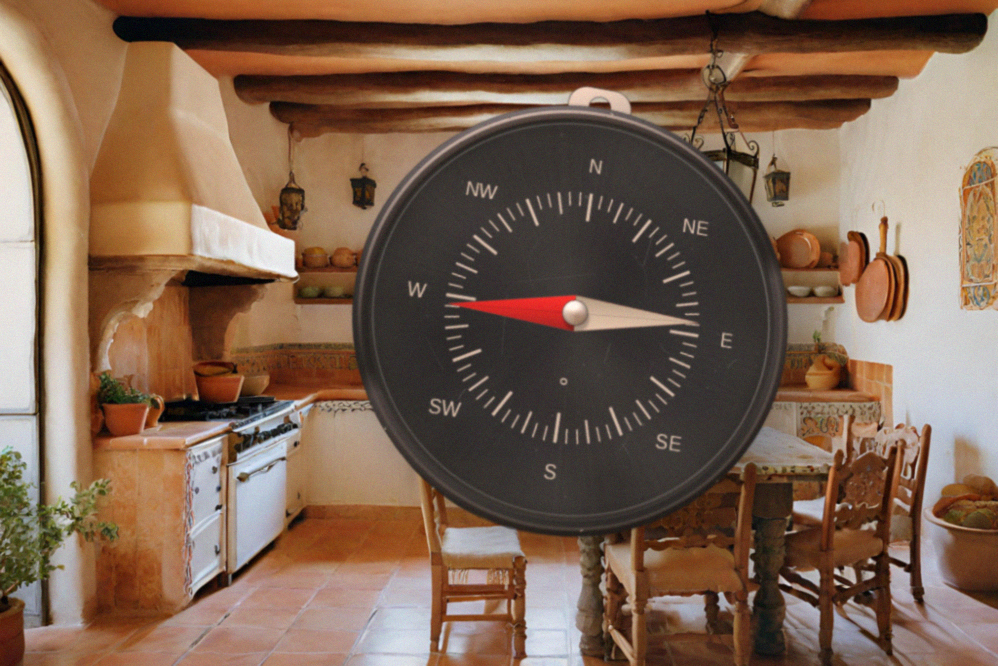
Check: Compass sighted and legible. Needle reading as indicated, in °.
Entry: 265 °
